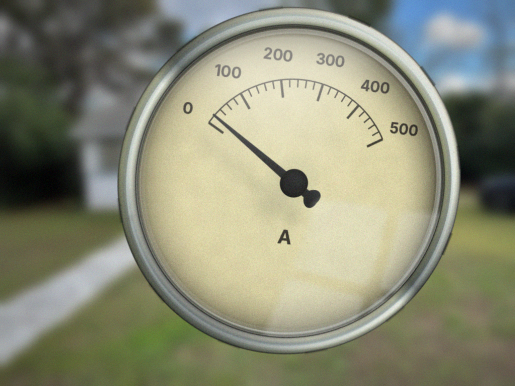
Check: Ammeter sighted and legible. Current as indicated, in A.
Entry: 20 A
